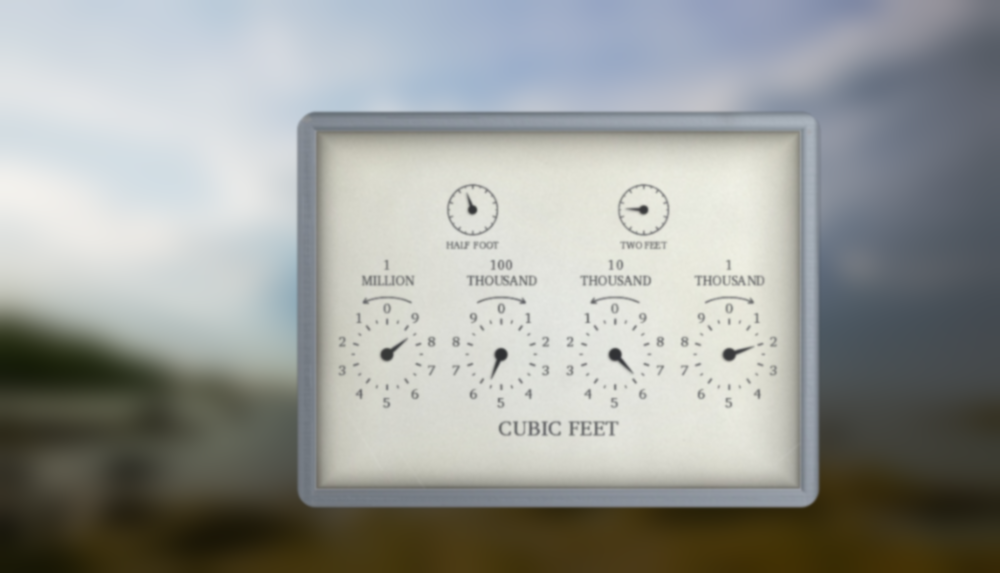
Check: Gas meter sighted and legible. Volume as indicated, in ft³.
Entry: 856200 ft³
